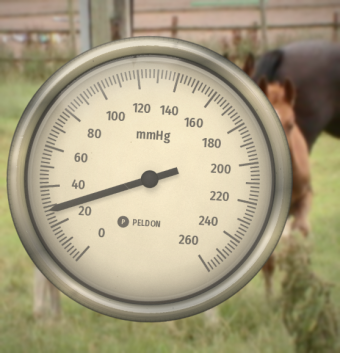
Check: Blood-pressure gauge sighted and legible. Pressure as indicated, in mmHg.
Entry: 28 mmHg
